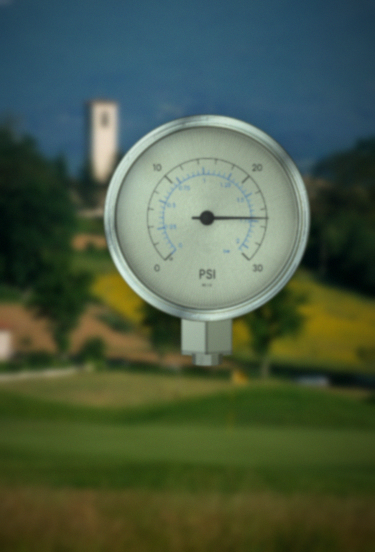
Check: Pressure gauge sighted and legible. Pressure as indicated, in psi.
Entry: 25 psi
